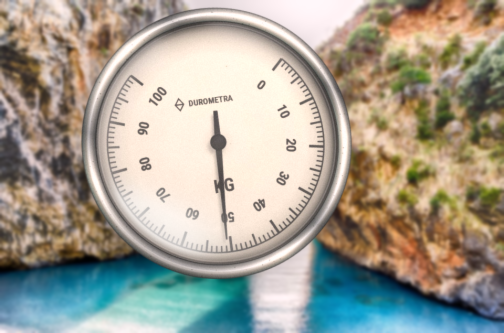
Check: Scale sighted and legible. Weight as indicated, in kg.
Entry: 51 kg
